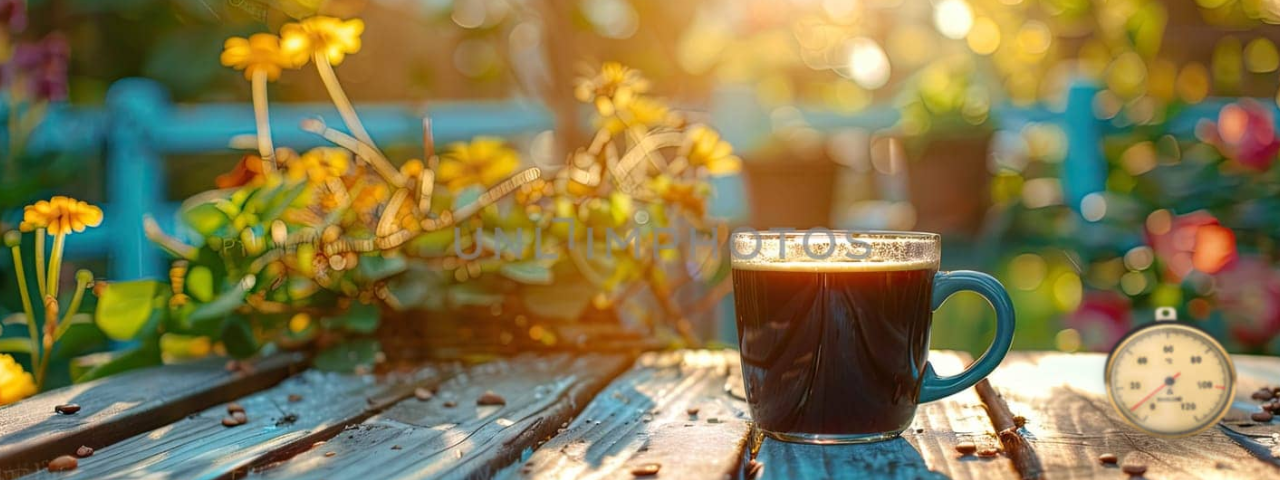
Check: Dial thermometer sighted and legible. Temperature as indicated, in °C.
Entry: 8 °C
